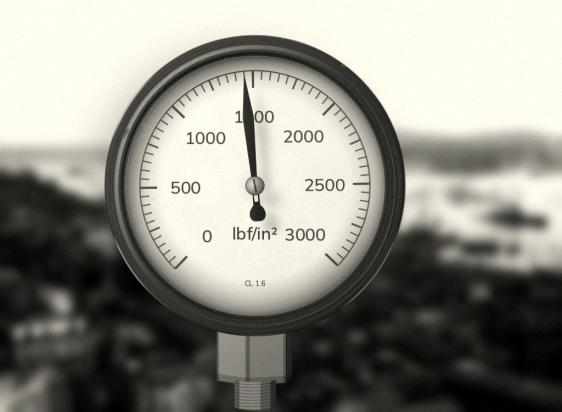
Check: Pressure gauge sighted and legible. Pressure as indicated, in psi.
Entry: 1450 psi
